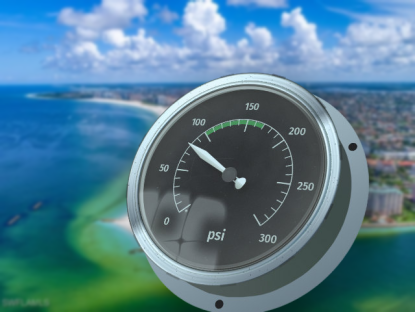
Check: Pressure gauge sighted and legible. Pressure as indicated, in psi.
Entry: 80 psi
